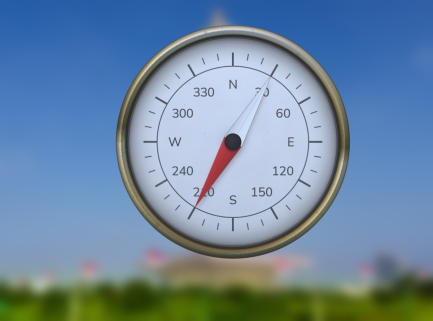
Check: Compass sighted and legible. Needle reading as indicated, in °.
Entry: 210 °
